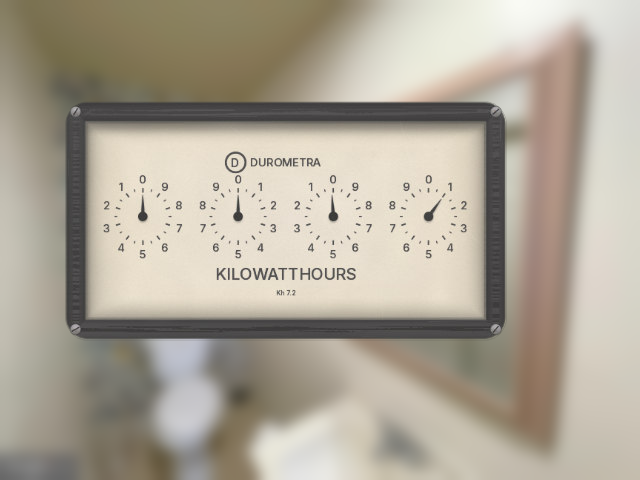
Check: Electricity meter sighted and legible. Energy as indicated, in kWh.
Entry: 1 kWh
